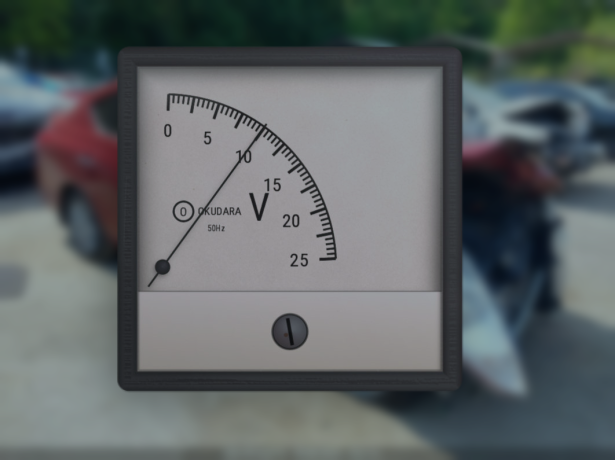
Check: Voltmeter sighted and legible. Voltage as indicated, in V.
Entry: 10 V
